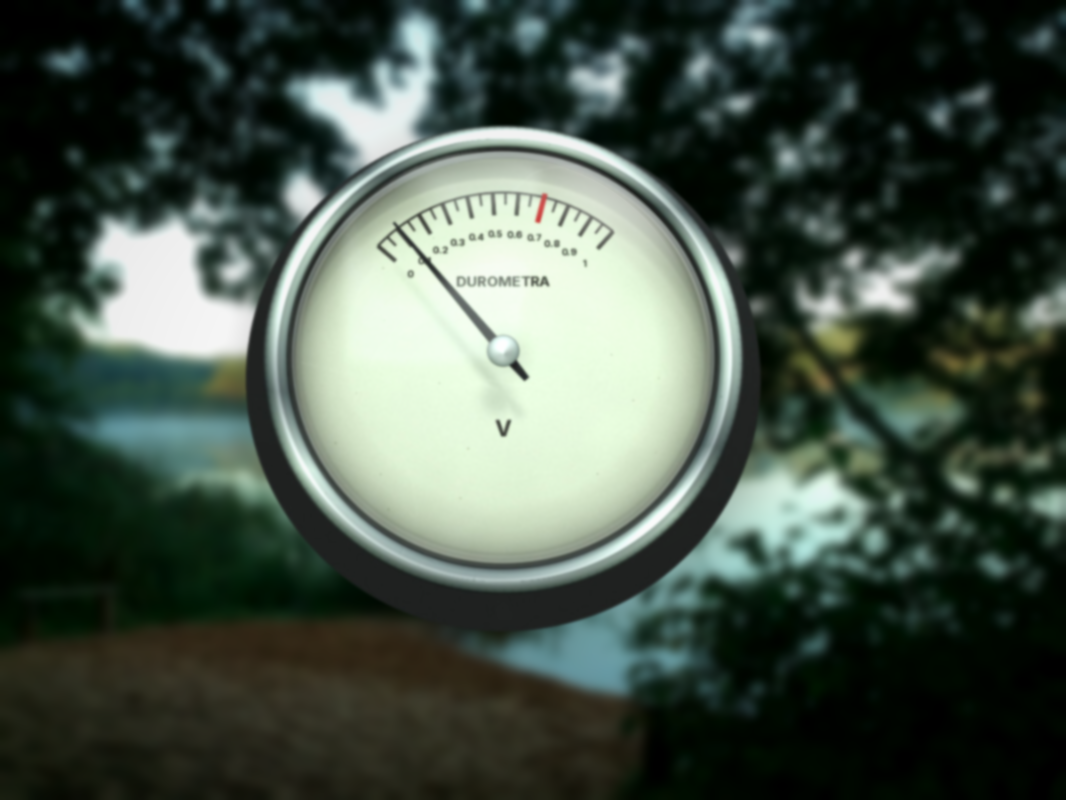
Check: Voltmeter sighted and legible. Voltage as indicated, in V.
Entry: 0.1 V
